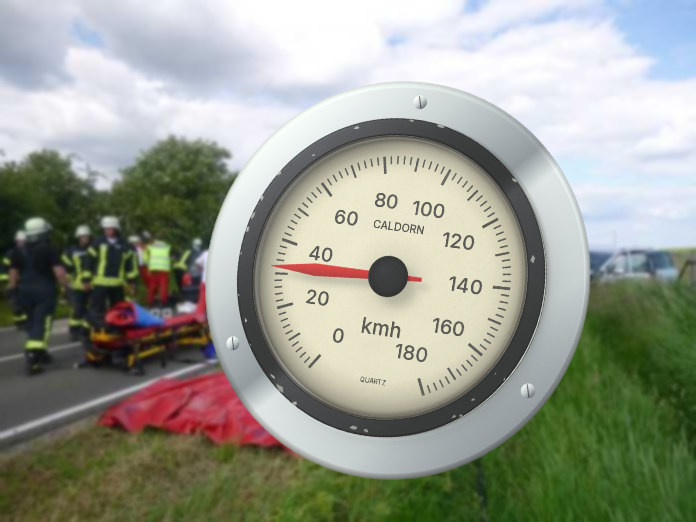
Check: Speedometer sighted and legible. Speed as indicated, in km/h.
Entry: 32 km/h
